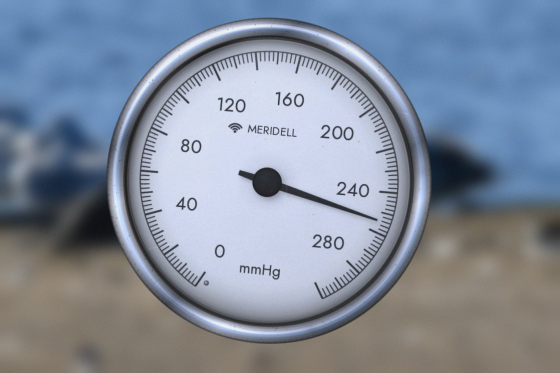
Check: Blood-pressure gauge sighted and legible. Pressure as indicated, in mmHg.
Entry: 254 mmHg
